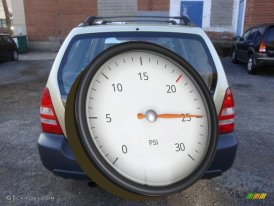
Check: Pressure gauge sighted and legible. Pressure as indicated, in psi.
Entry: 25 psi
